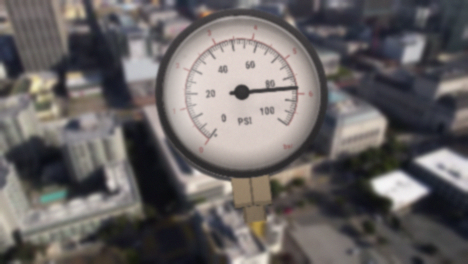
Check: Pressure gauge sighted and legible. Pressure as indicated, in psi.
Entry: 85 psi
